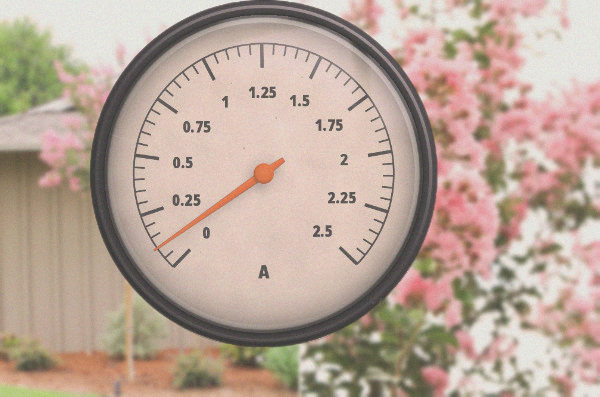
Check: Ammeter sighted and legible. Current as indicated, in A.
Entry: 0.1 A
